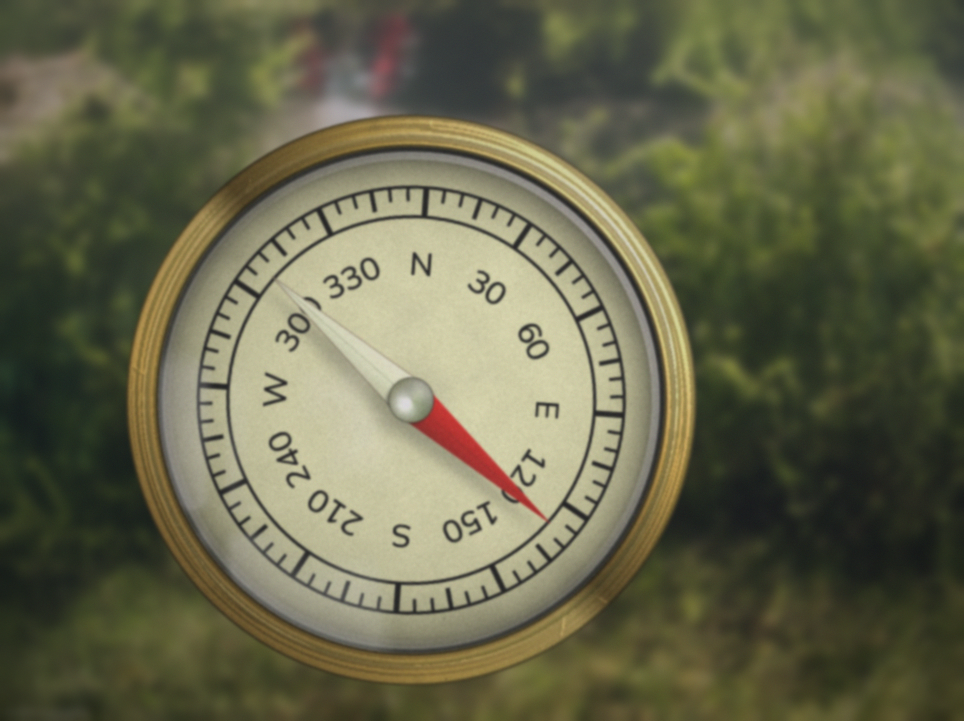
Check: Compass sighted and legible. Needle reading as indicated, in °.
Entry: 127.5 °
